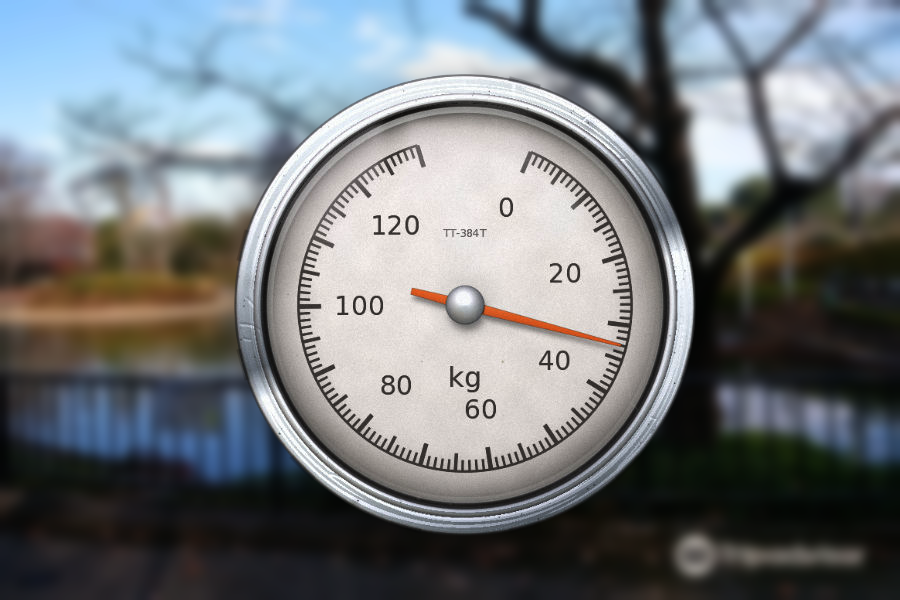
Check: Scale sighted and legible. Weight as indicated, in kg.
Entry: 33 kg
